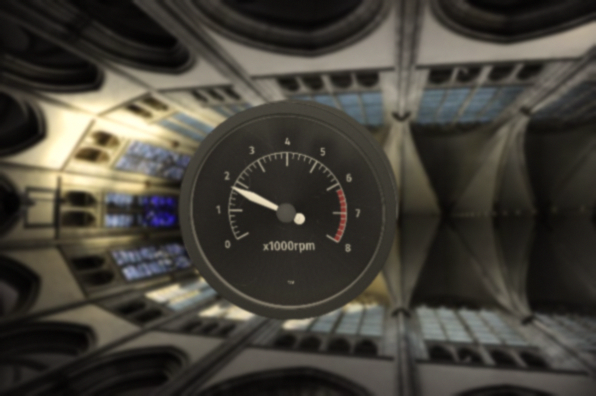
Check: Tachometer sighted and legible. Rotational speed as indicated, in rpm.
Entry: 1800 rpm
